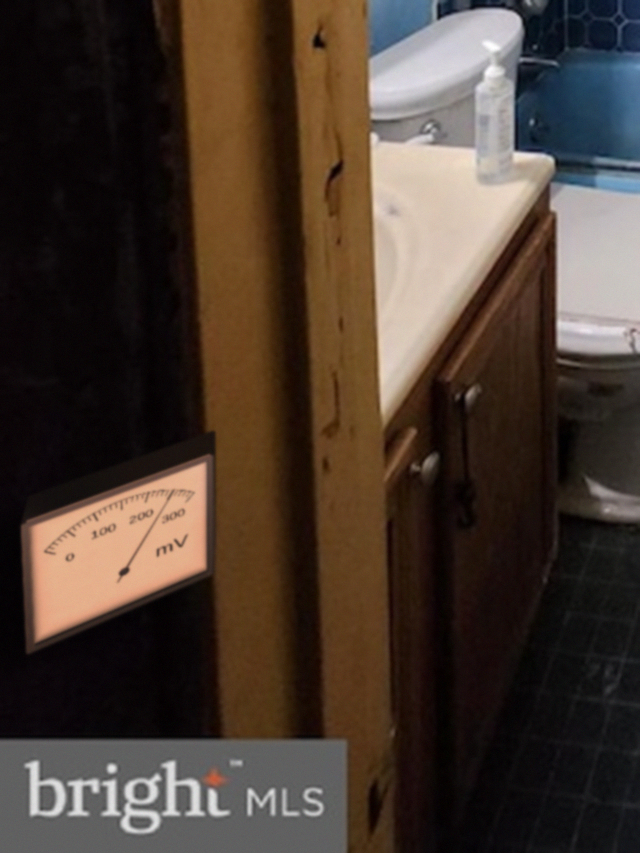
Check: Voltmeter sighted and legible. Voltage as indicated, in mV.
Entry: 250 mV
